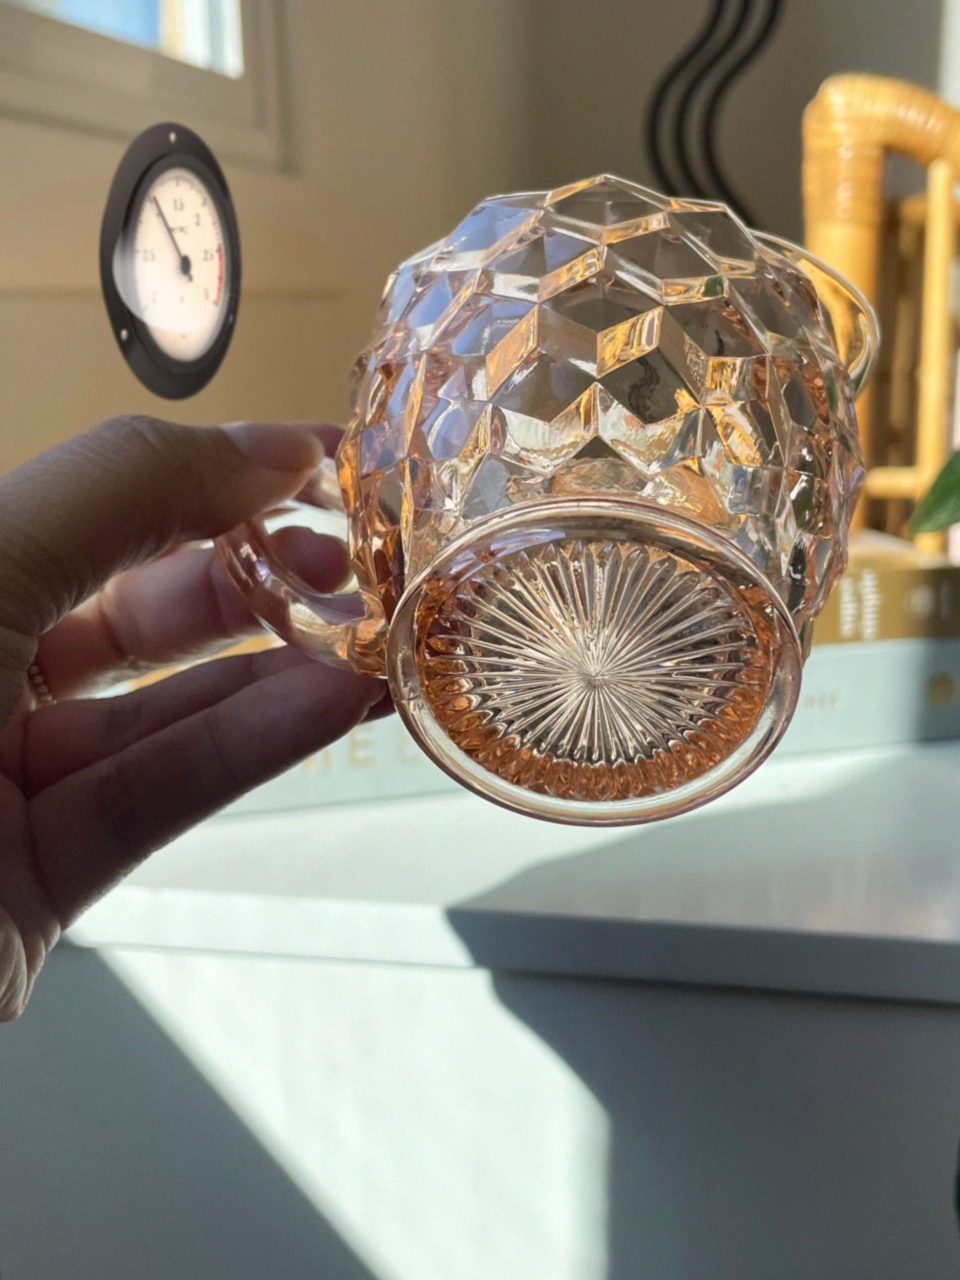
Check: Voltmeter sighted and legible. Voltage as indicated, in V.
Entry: 1 V
